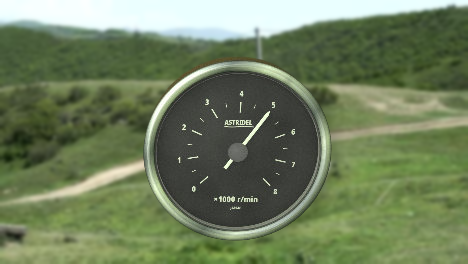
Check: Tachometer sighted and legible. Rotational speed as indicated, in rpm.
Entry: 5000 rpm
